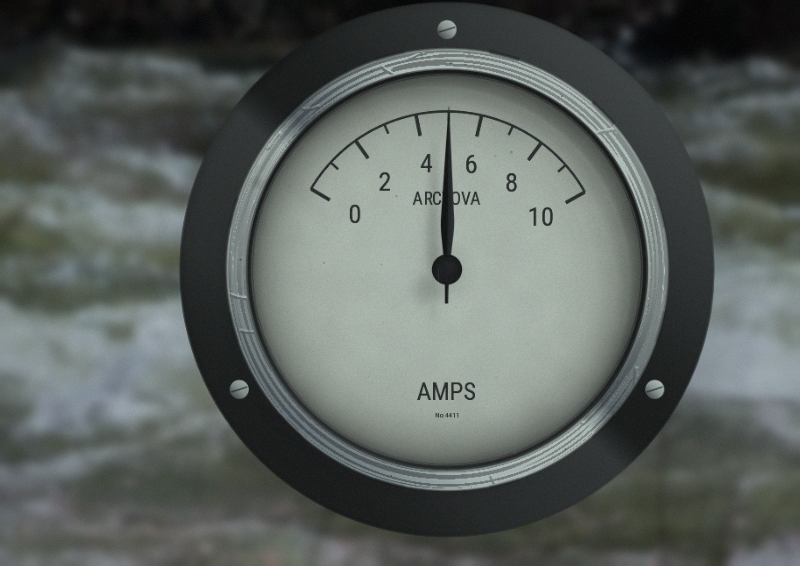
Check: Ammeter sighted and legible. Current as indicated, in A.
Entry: 5 A
